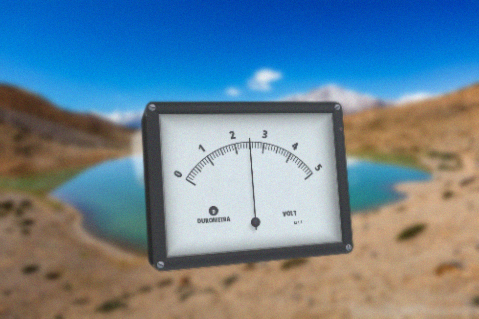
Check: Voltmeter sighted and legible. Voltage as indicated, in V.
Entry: 2.5 V
